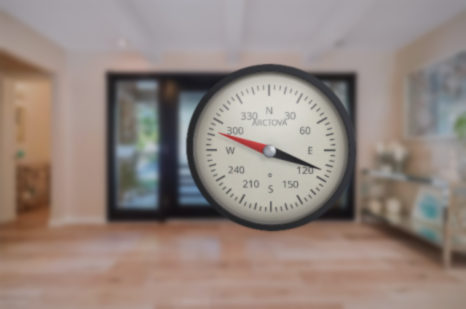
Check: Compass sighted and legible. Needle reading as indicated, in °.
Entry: 290 °
